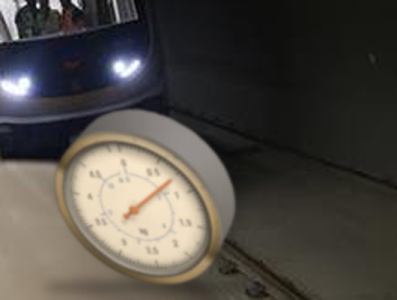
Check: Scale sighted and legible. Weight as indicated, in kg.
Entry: 0.75 kg
